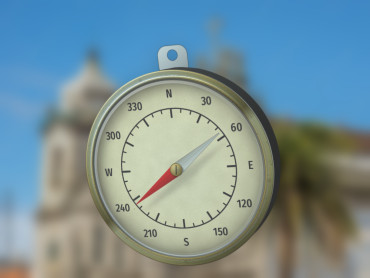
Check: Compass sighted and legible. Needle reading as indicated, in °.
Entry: 235 °
